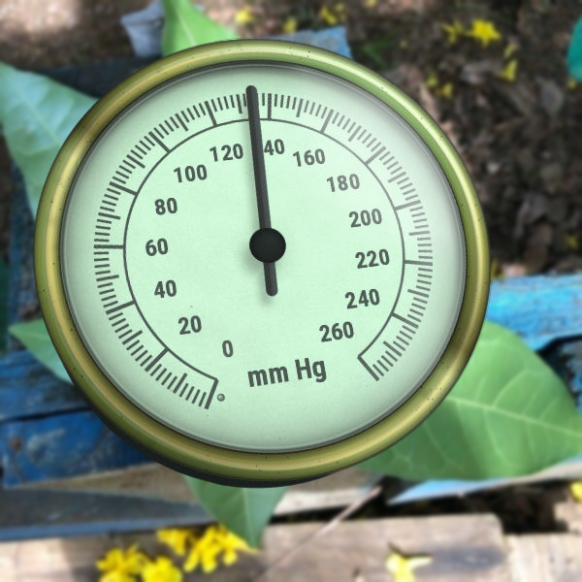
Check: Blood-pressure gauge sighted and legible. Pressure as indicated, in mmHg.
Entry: 134 mmHg
